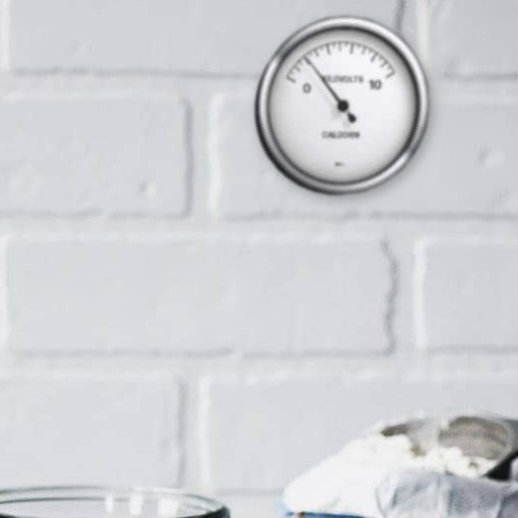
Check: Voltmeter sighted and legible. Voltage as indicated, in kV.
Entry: 2 kV
